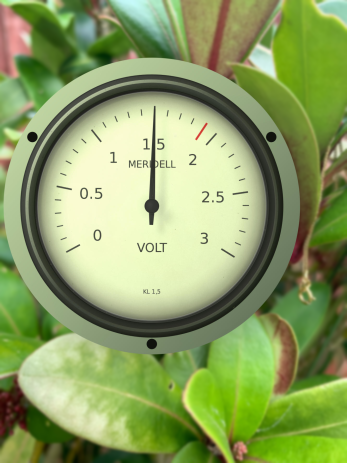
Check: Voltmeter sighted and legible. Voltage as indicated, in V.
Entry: 1.5 V
